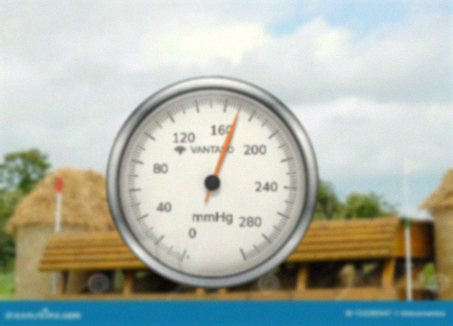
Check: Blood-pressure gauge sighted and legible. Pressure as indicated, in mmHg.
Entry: 170 mmHg
